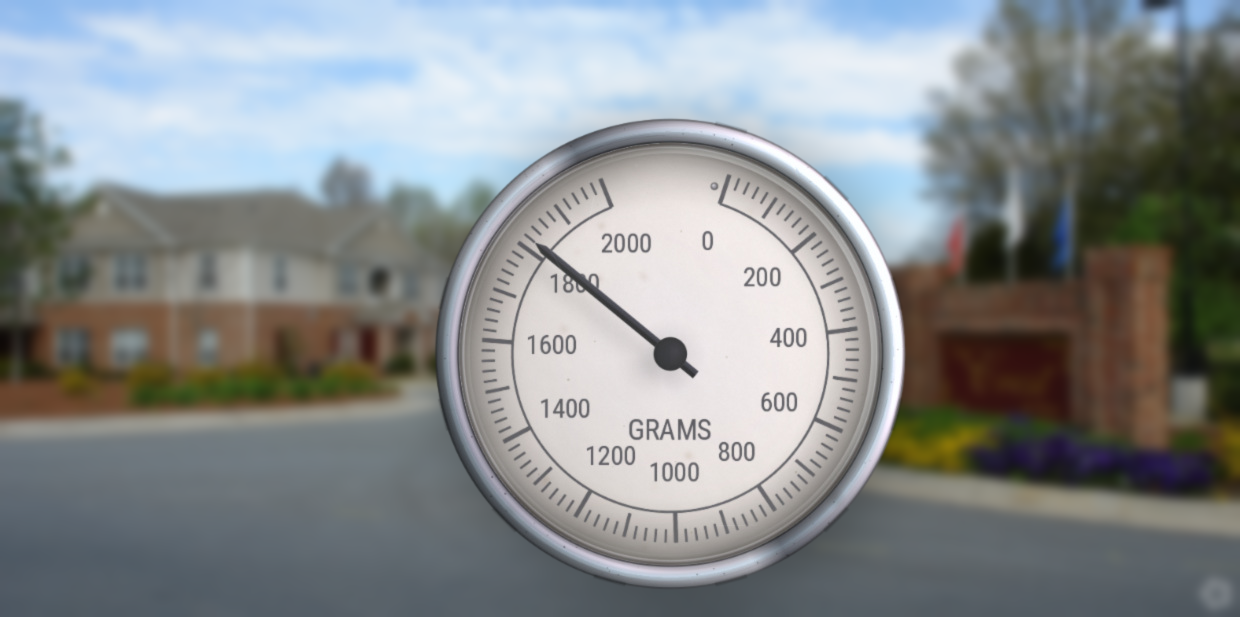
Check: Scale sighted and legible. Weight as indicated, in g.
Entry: 1820 g
